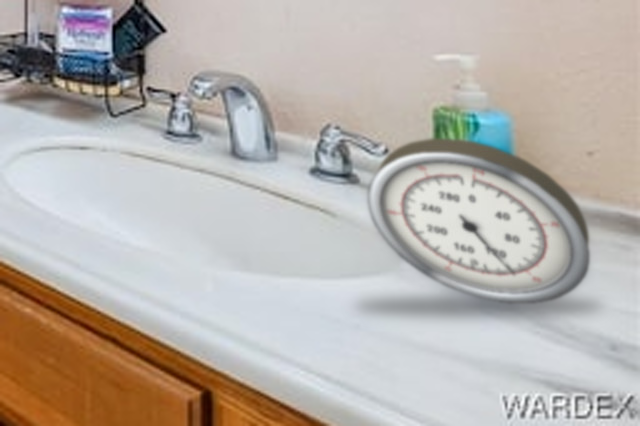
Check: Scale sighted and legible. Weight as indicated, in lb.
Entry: 120 lb
